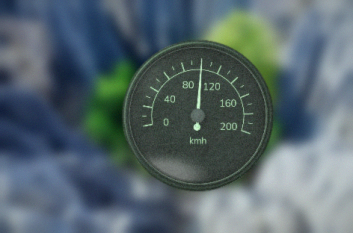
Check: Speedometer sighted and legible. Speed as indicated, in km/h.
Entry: 100 km/h
